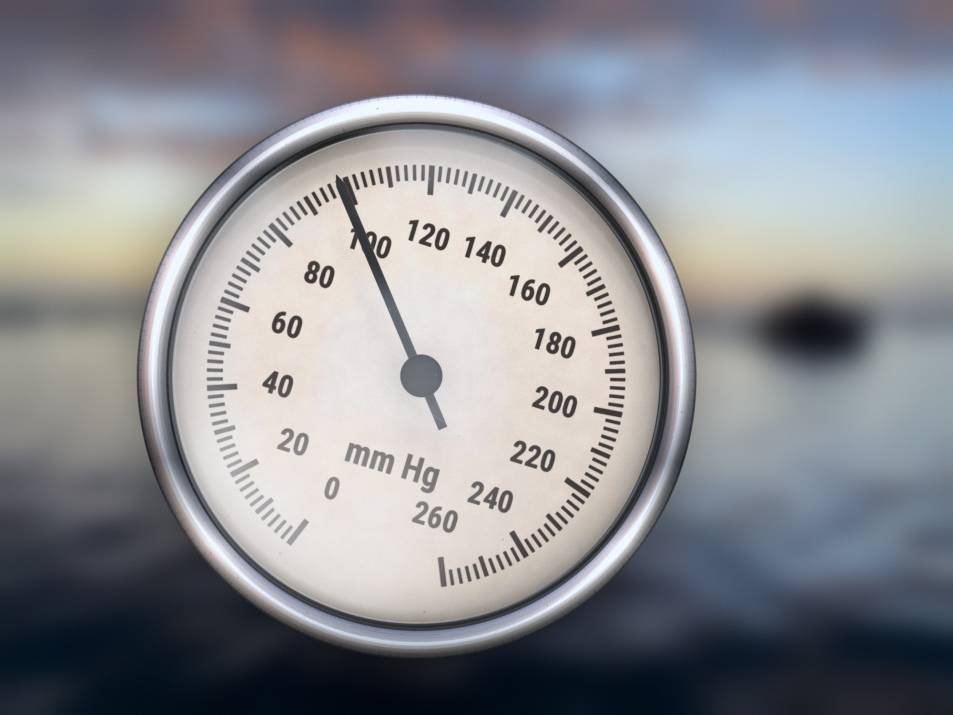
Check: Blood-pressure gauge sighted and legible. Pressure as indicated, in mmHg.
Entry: 98 mmHg
